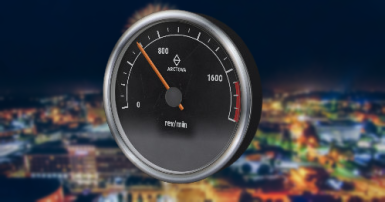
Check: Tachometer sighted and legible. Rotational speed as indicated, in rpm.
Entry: 600 rpm
